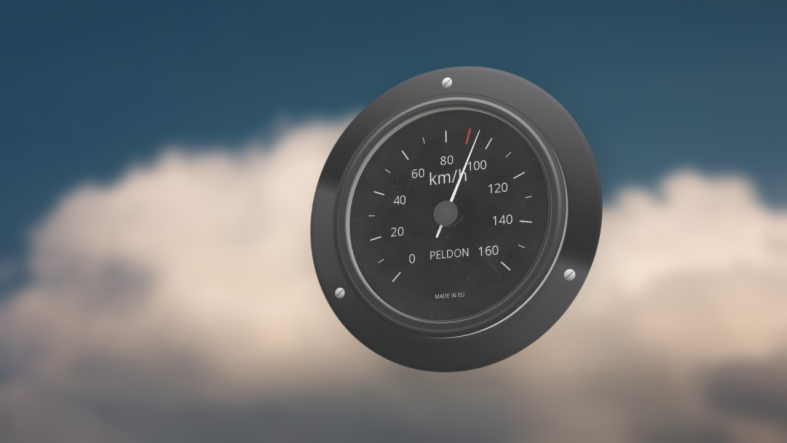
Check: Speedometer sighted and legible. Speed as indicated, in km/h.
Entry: 95 km/h
